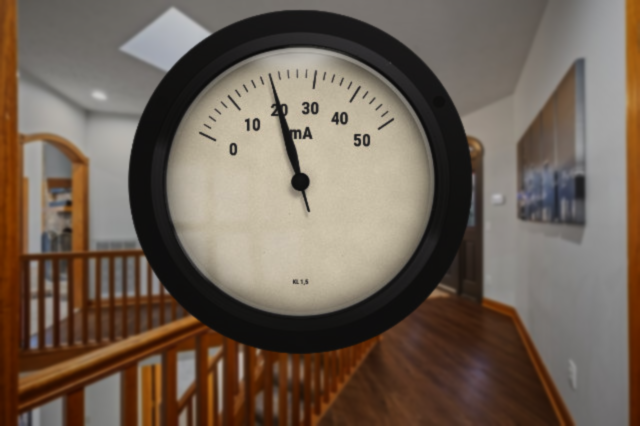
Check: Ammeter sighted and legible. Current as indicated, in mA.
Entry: 20 mA
